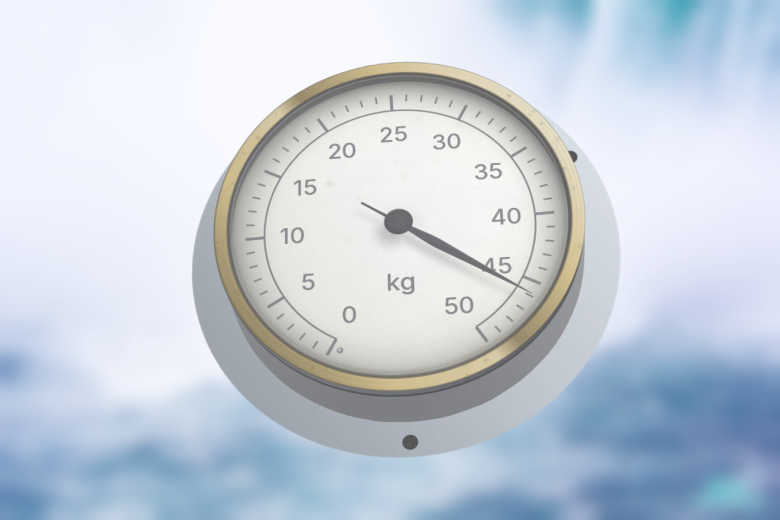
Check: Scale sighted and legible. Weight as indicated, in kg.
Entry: 46 kg
